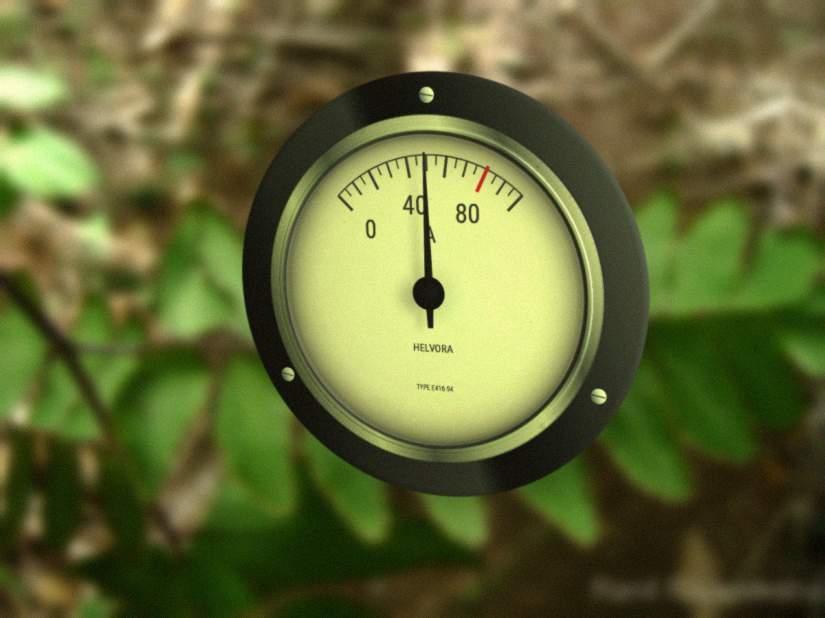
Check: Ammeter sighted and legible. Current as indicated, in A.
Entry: 50 A
